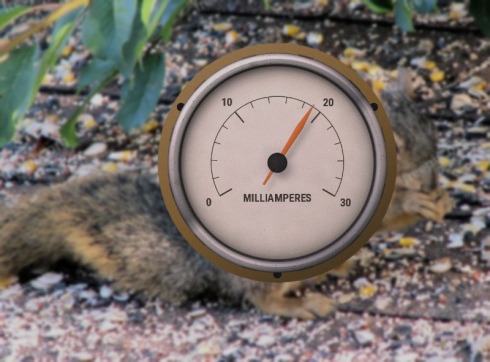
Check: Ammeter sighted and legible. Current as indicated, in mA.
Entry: 19 mA
